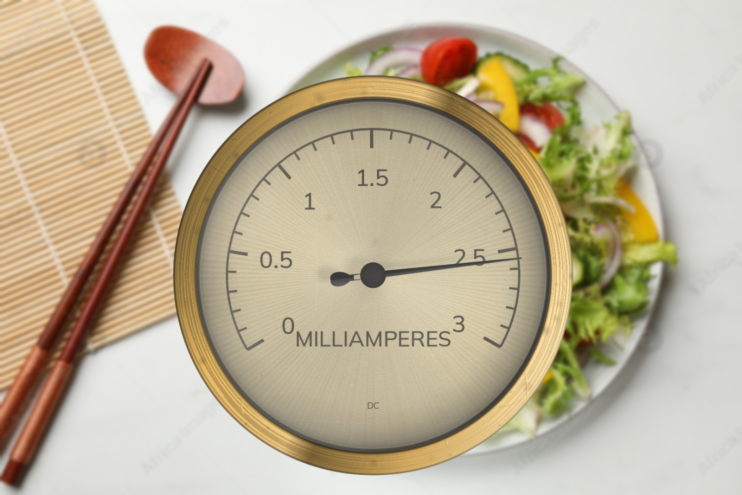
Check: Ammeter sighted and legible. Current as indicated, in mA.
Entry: 2.55 mA
